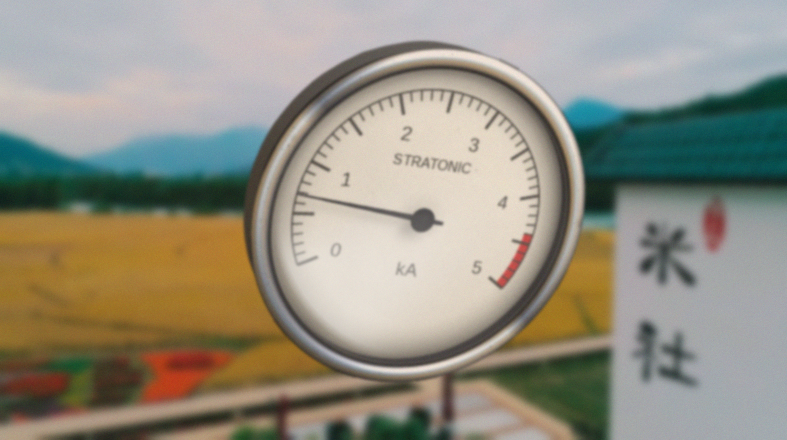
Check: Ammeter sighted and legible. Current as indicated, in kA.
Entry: 0.7 kA
